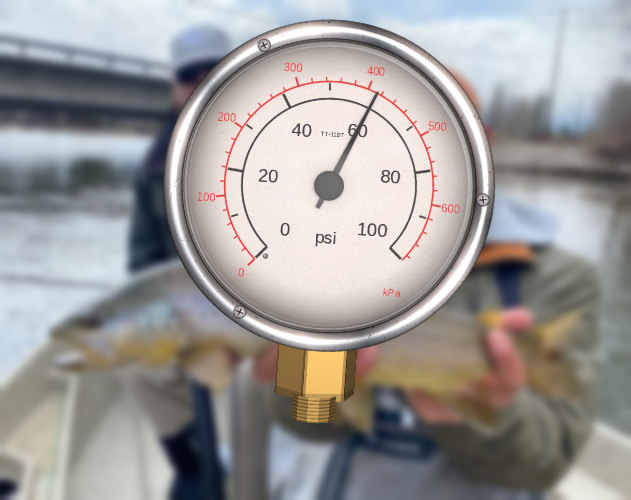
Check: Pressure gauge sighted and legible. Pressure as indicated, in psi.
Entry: 60 psi
